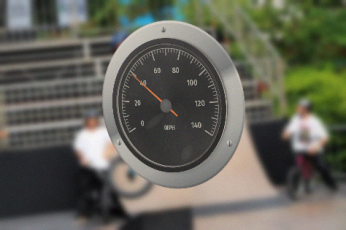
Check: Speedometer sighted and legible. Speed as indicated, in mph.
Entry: 40 mph
